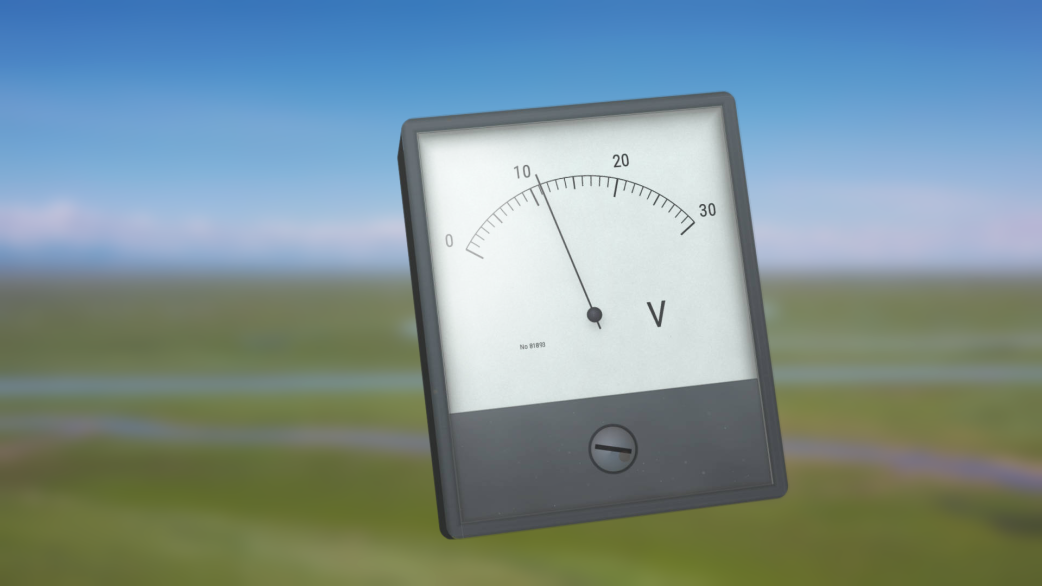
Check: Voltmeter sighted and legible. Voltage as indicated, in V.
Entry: 11 V
